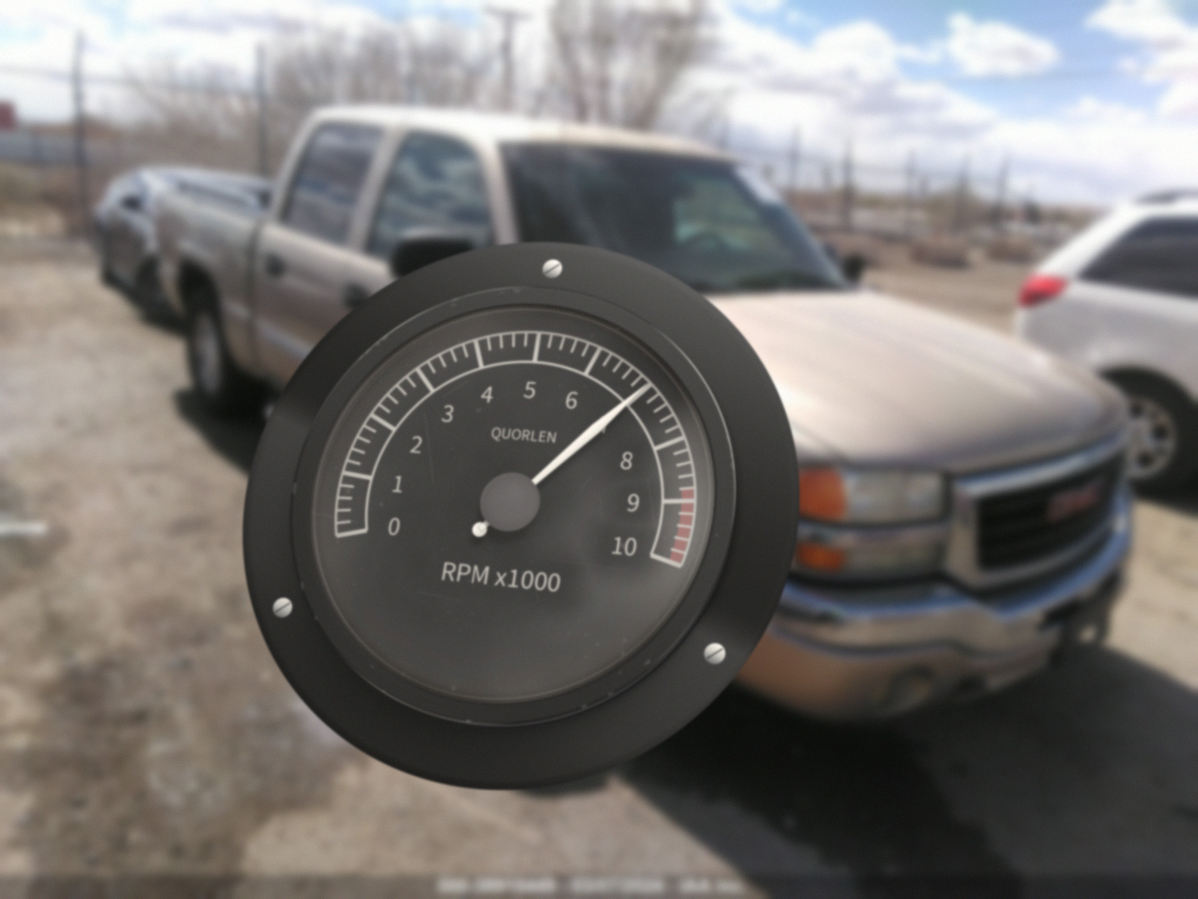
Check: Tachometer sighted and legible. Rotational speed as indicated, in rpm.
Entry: 7000 rpm
